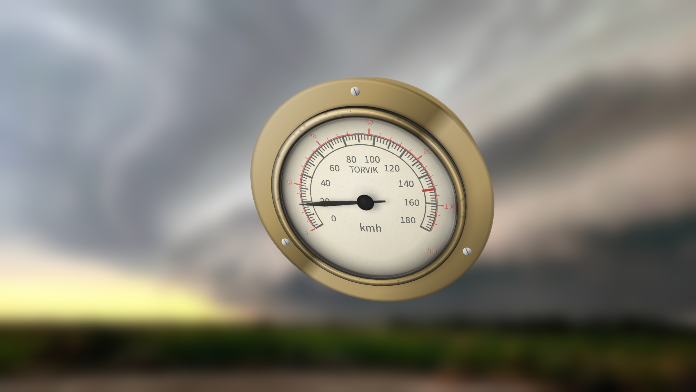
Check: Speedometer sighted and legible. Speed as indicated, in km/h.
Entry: 20 km/h
